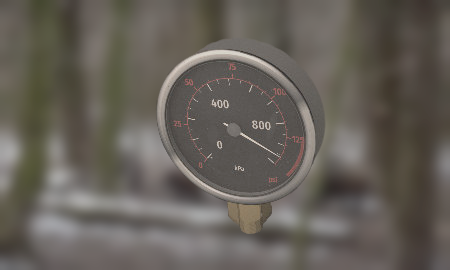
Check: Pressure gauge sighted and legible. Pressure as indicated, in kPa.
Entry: 950 kPa
